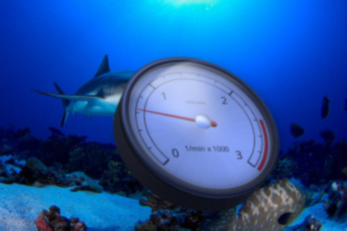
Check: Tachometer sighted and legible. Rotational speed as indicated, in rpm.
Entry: 600 rpm
